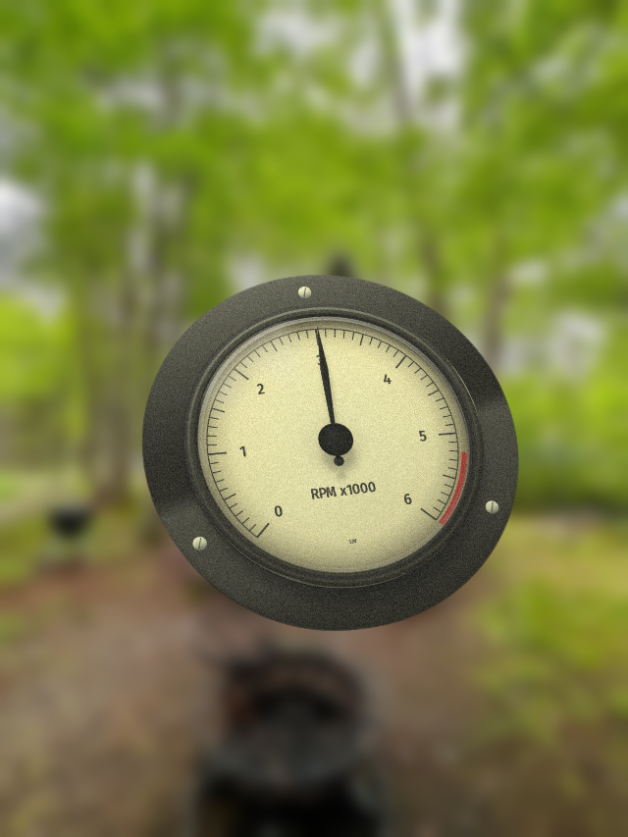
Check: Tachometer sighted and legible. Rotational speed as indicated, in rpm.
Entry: 3000 rpm
